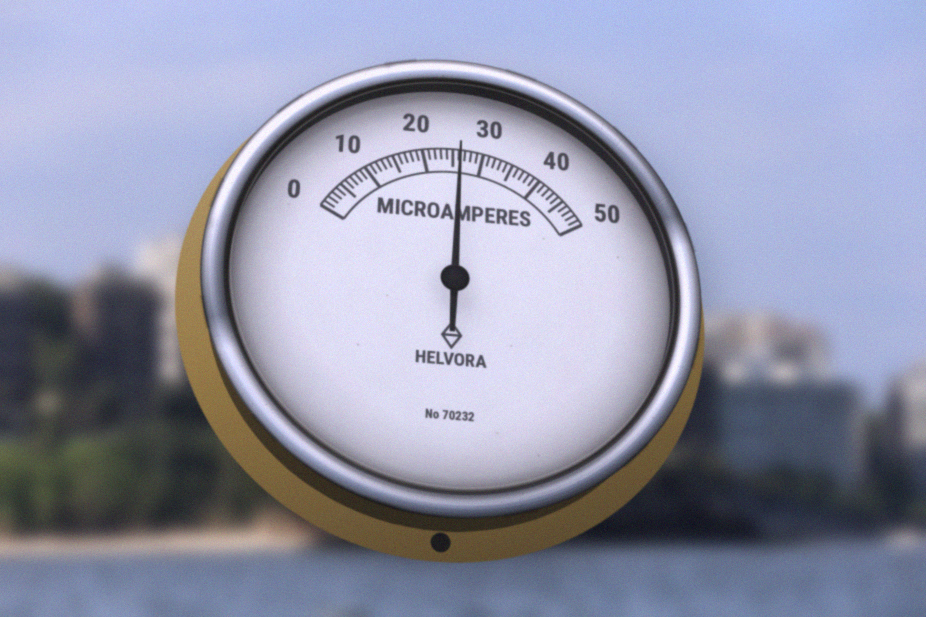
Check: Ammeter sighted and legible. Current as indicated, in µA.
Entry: 26 µA
